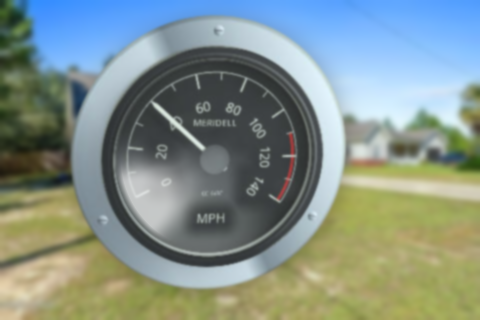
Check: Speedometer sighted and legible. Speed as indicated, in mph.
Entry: 40 mph
